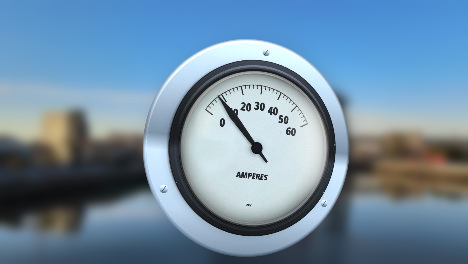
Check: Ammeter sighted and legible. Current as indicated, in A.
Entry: 8 A
